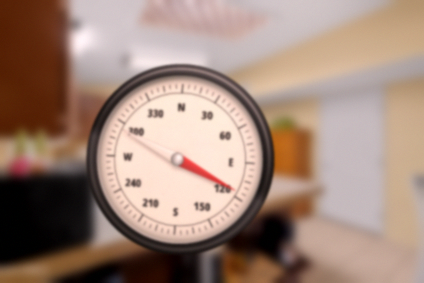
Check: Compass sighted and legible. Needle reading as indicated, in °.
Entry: 115 °
